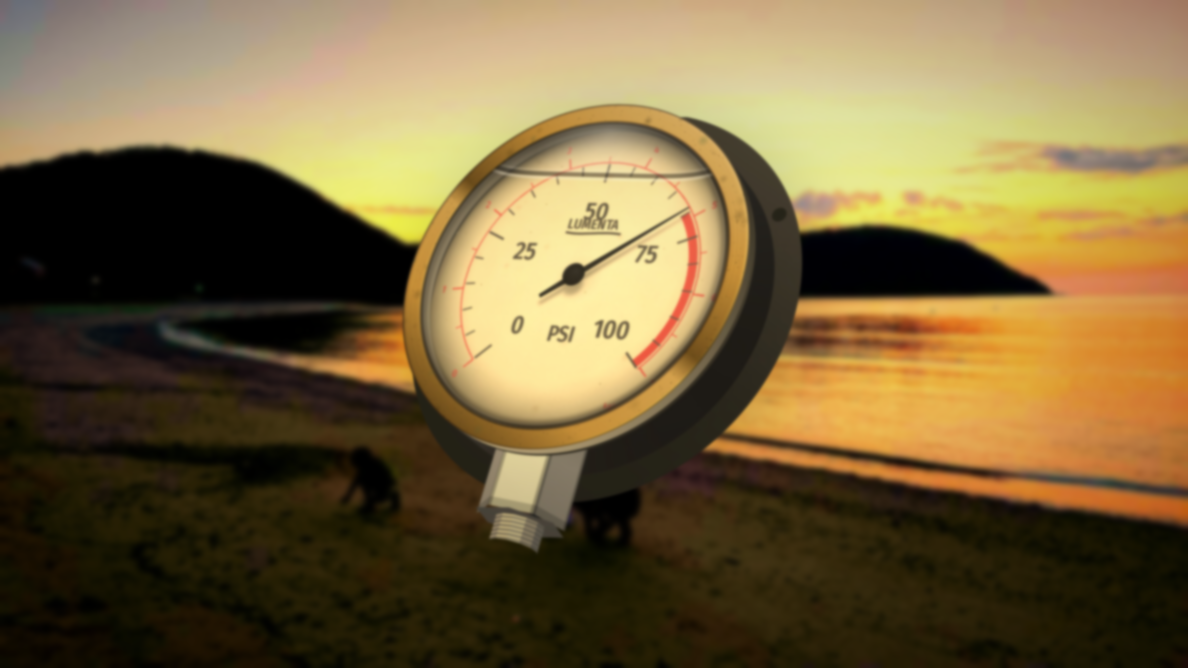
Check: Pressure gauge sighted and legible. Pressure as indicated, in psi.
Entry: 70 psi
